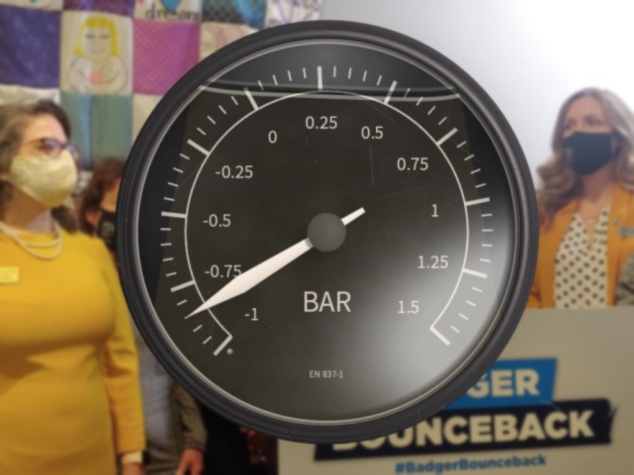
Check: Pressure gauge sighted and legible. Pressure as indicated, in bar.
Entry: -0.85 bar
